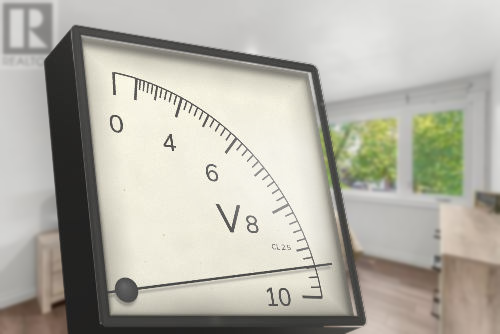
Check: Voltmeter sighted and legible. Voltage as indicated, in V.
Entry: 9.4 V
